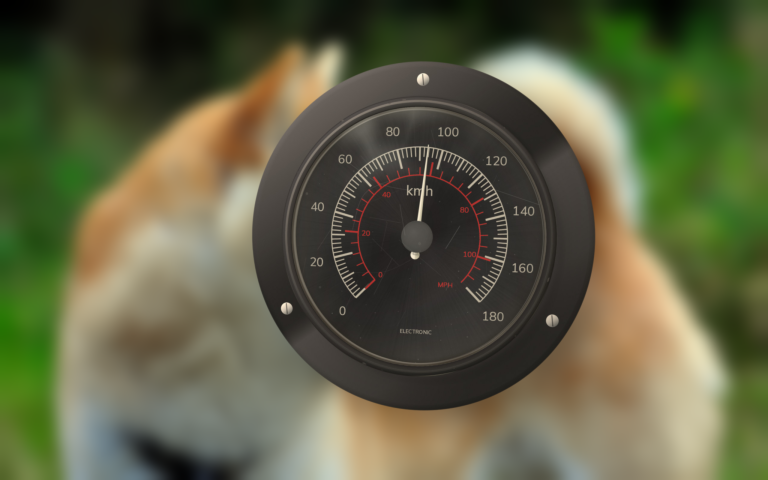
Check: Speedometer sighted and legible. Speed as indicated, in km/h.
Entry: 94 km/h
